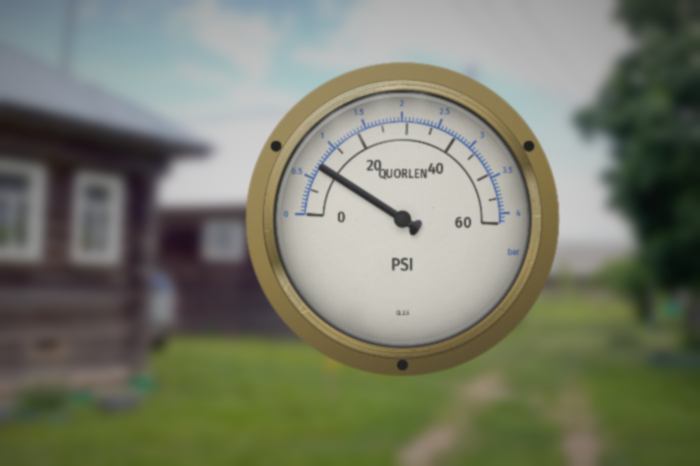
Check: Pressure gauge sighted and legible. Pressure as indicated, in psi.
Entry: 10 psi
